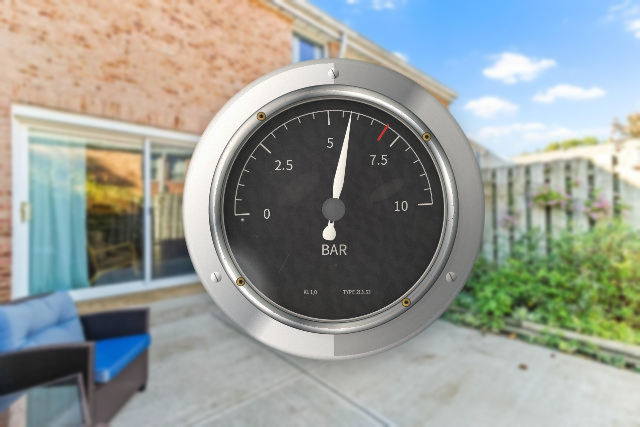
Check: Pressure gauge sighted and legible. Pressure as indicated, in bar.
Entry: 5.75 bar
